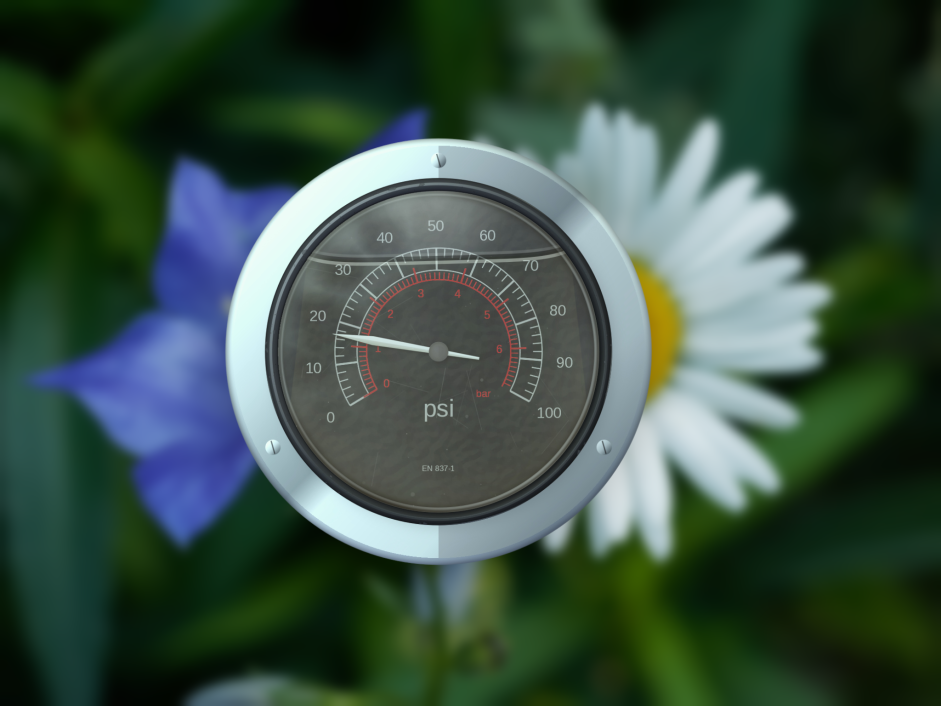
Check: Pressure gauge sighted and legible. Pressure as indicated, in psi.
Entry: 17 psi
